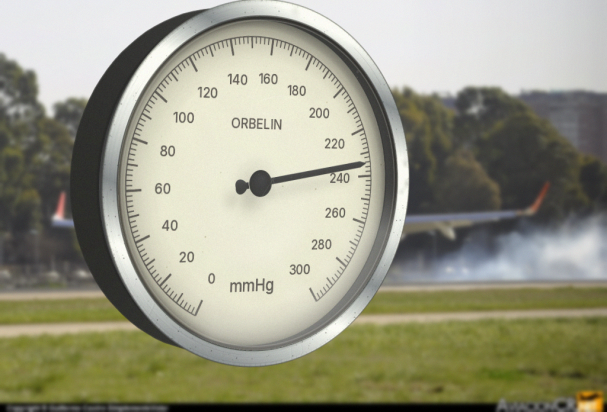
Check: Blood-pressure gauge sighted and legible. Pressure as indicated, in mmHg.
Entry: 234 mmHg
